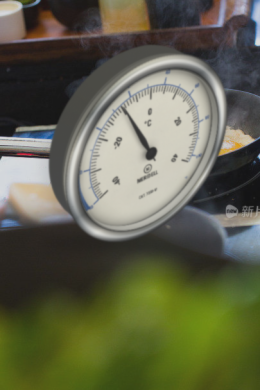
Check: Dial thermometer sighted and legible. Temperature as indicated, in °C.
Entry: -10 °C
